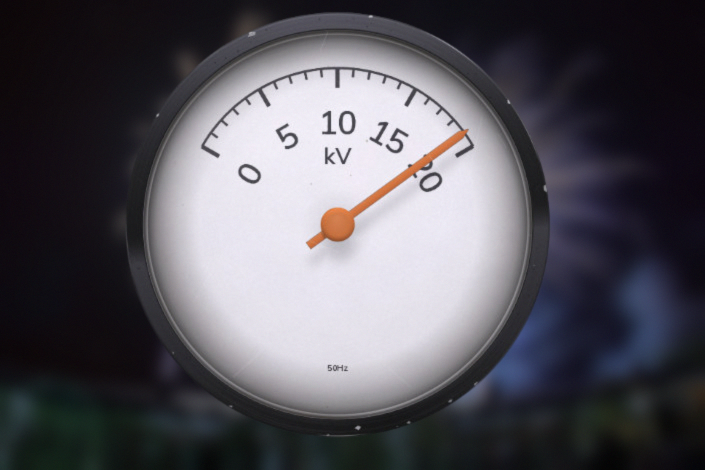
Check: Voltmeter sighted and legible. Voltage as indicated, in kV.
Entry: 19 kV
